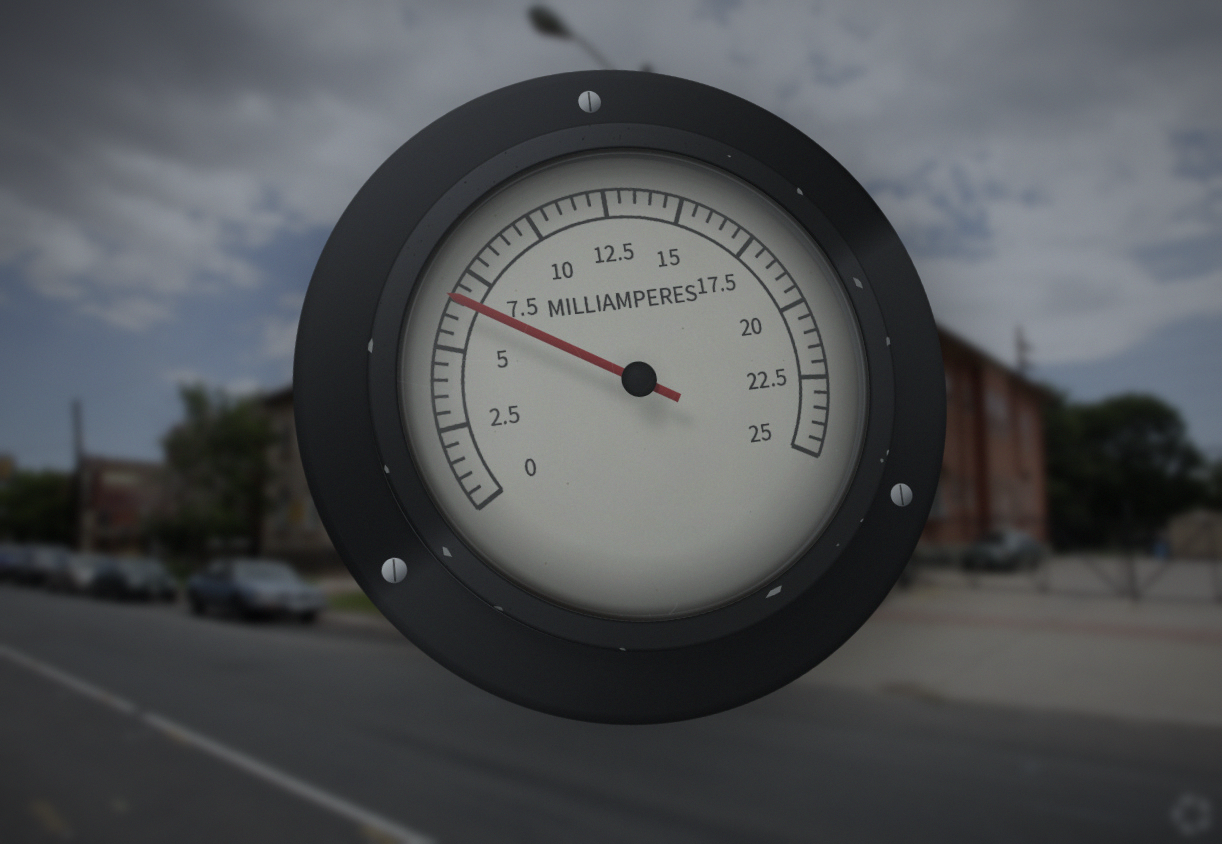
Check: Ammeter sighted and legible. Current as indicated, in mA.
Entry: 6.5 mA
